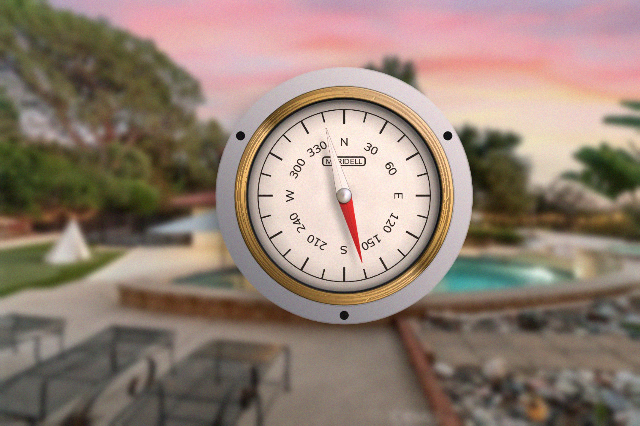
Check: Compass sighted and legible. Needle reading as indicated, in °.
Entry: 165 °
